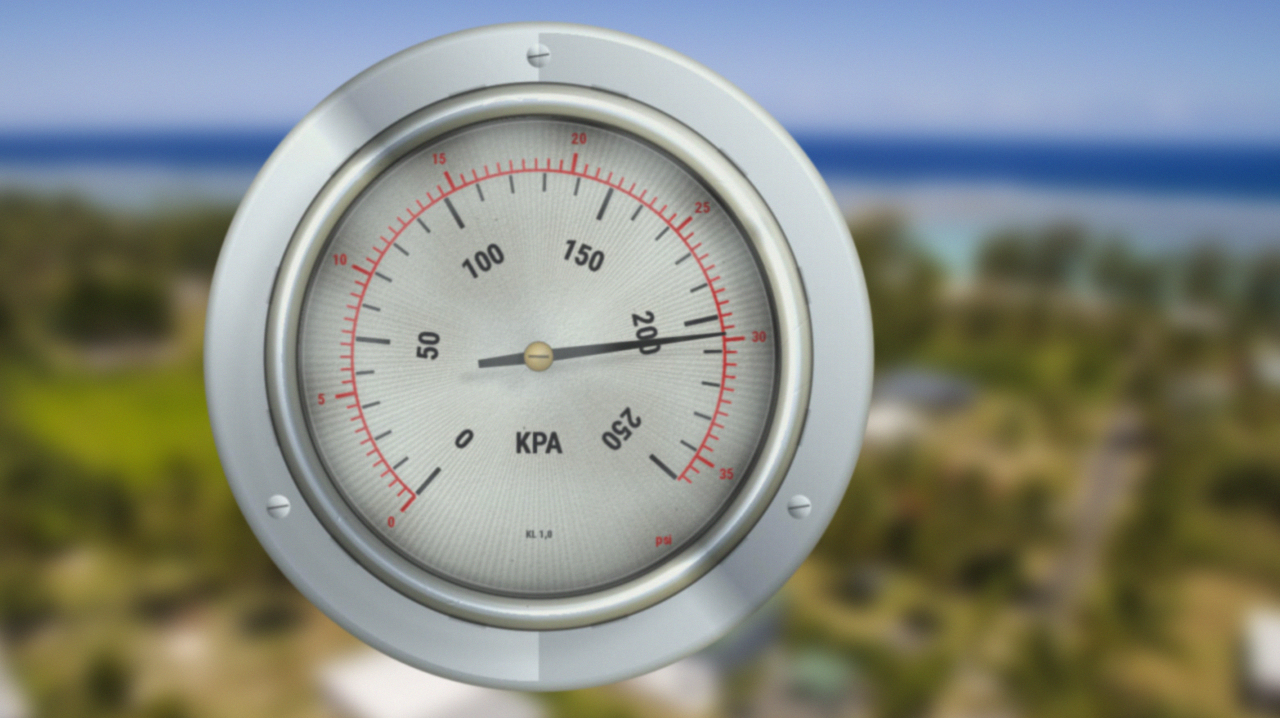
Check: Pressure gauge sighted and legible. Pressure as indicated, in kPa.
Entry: 205 kPa
